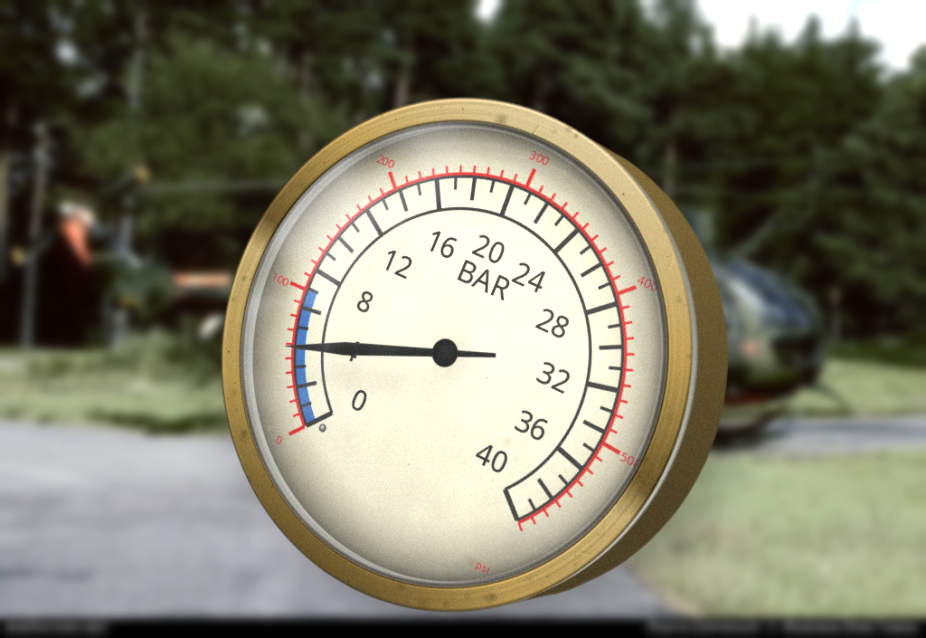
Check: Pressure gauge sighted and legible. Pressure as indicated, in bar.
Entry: 4 bar
